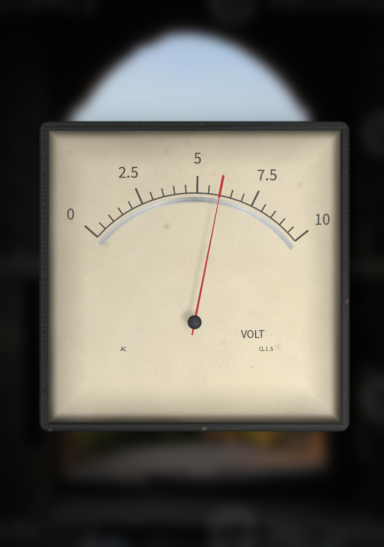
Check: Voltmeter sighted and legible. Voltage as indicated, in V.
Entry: 6 V
